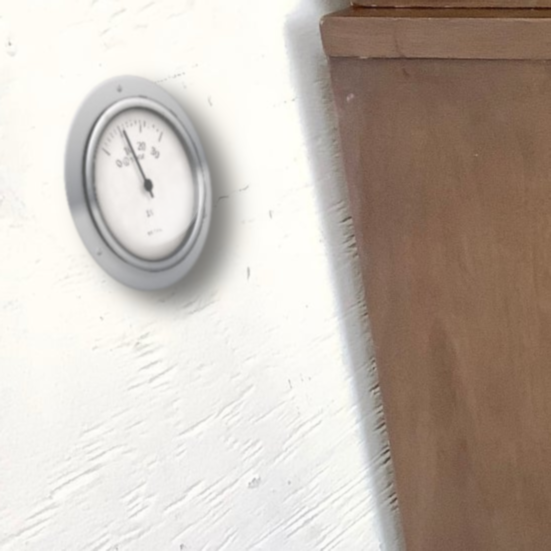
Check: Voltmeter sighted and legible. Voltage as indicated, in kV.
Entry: 10 kV
